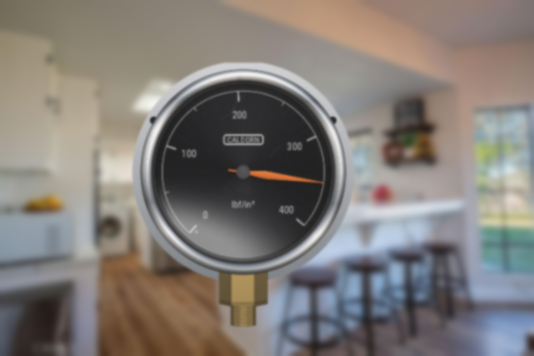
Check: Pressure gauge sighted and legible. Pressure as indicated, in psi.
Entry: 350 psi
